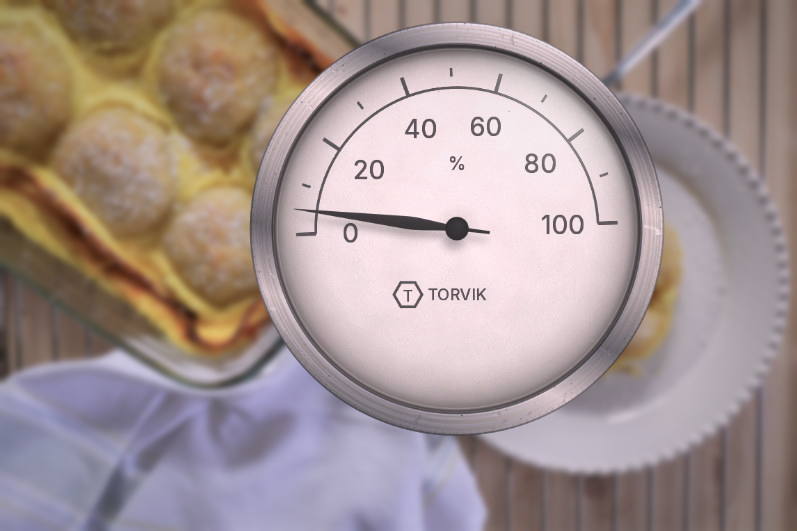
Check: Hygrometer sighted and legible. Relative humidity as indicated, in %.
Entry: 5 %
